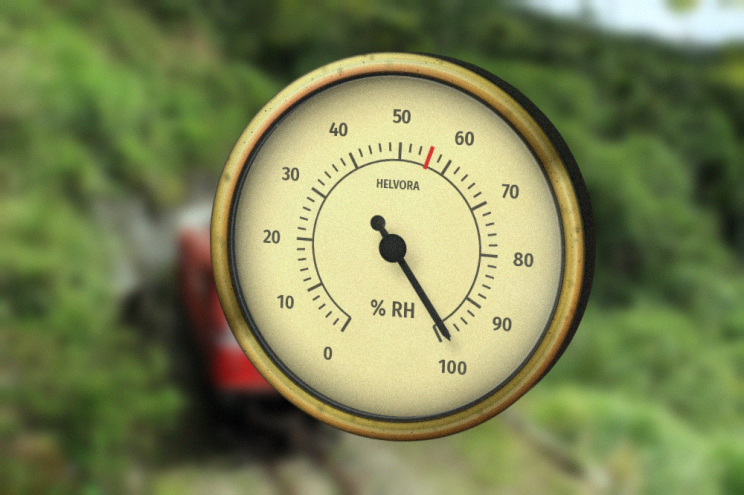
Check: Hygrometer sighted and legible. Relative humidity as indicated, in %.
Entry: 98 %
